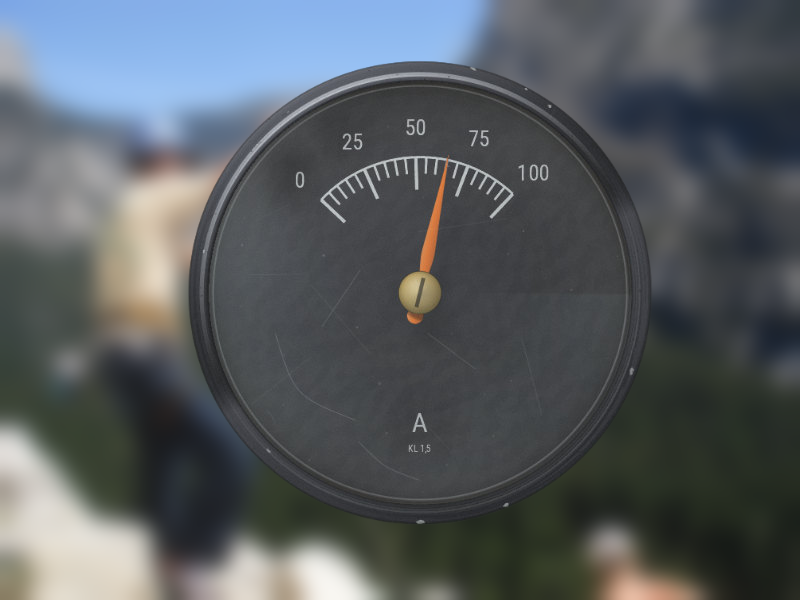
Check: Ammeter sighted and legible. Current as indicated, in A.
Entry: 65 A
